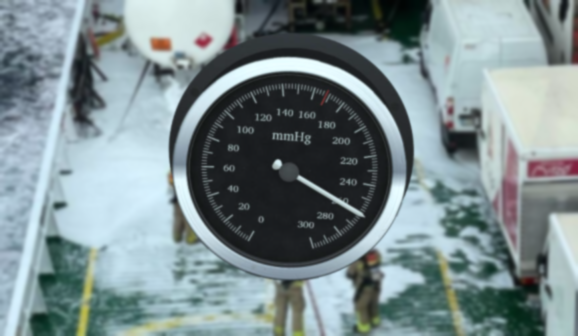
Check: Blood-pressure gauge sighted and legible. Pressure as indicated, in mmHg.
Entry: 260 mmHg
